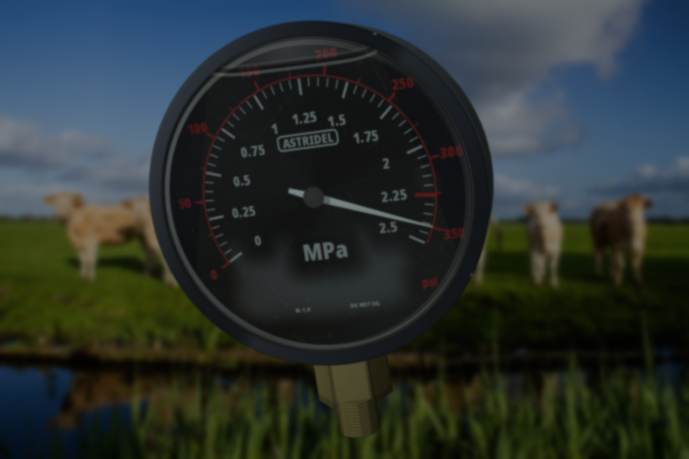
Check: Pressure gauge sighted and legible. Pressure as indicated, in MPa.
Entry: 2.4 MPa
